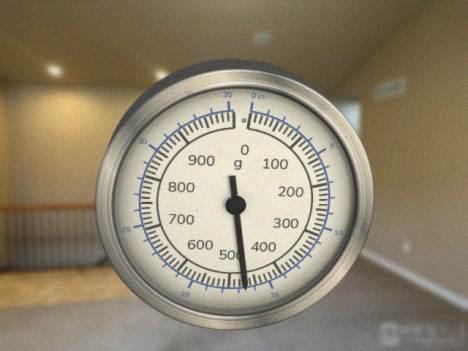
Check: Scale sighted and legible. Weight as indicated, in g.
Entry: 470 g
